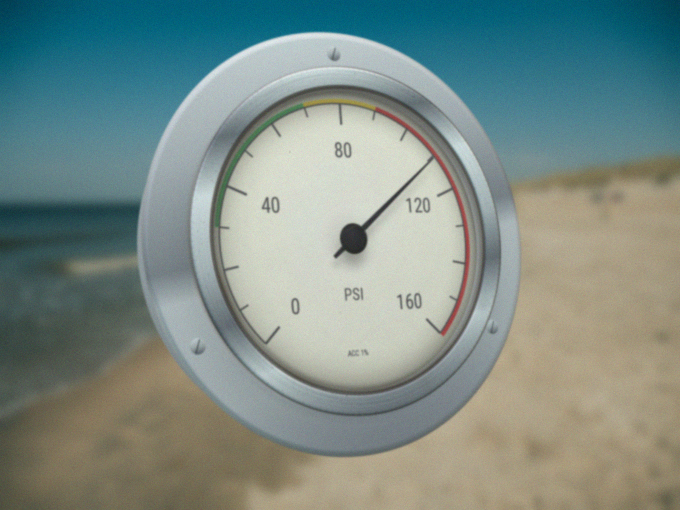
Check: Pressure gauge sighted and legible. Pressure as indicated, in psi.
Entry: 110 psi
